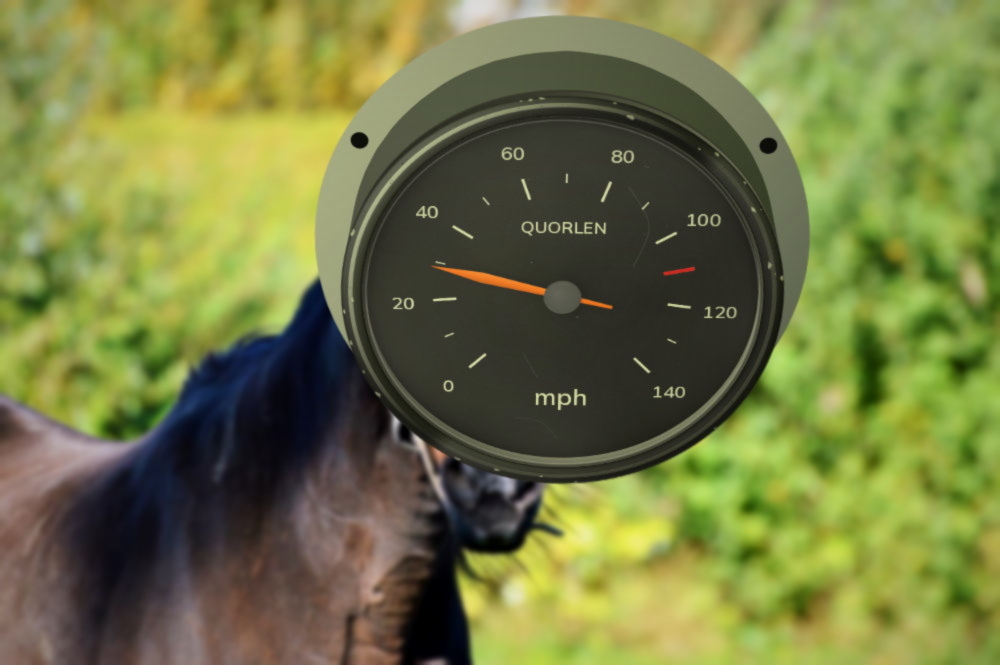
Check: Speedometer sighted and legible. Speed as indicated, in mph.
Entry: 30 mph
